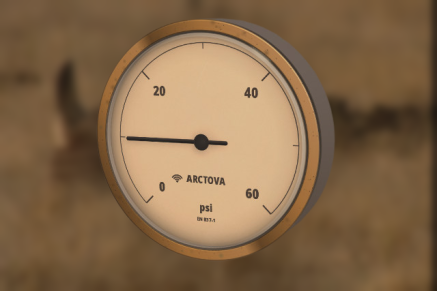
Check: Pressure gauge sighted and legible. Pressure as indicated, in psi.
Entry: 10 psi
